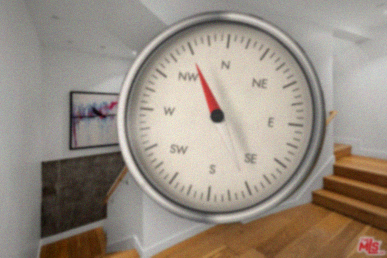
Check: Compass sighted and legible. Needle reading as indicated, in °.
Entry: 330 °
